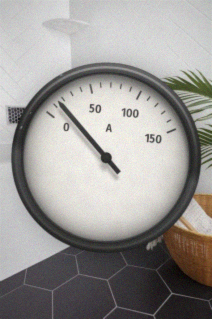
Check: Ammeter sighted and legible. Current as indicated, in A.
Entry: 15 A
